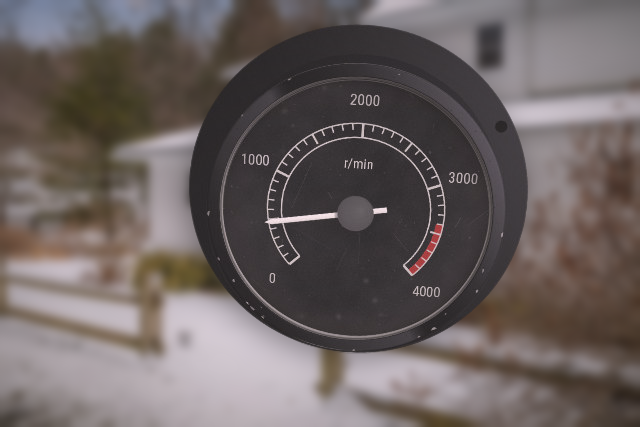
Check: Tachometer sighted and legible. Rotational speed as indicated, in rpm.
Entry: 500 rpm
